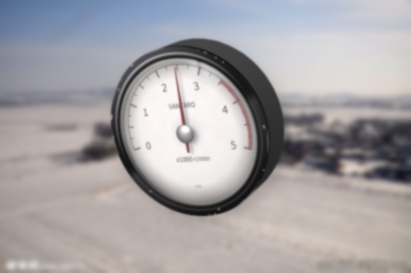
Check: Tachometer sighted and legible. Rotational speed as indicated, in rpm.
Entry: 2500 rpm
